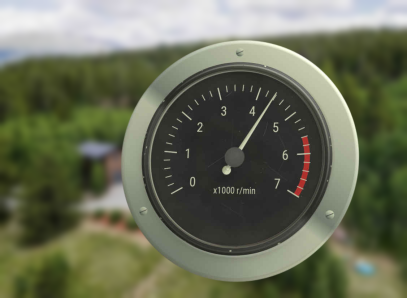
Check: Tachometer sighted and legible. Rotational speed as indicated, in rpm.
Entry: 4400 rpm
